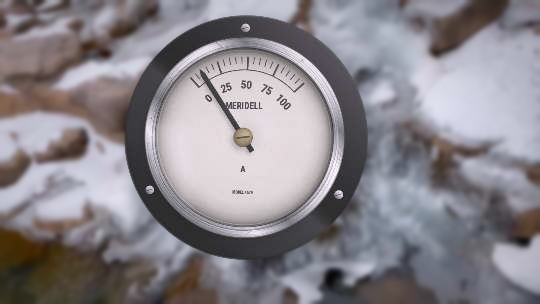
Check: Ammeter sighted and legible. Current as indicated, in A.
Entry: 10 A
